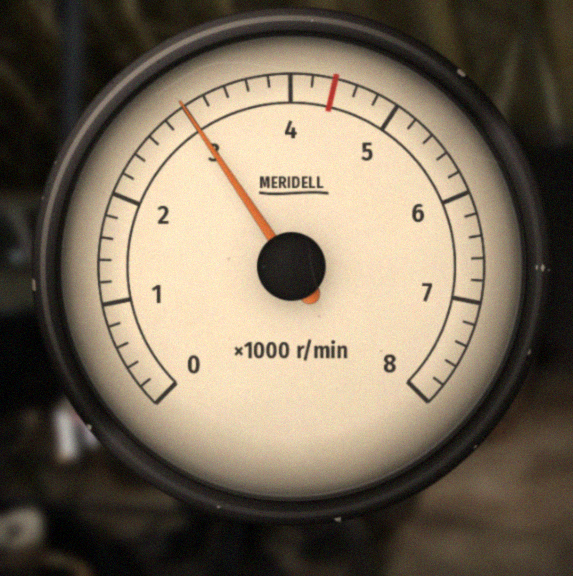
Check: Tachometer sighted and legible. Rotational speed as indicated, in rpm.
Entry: 3000 rpm
